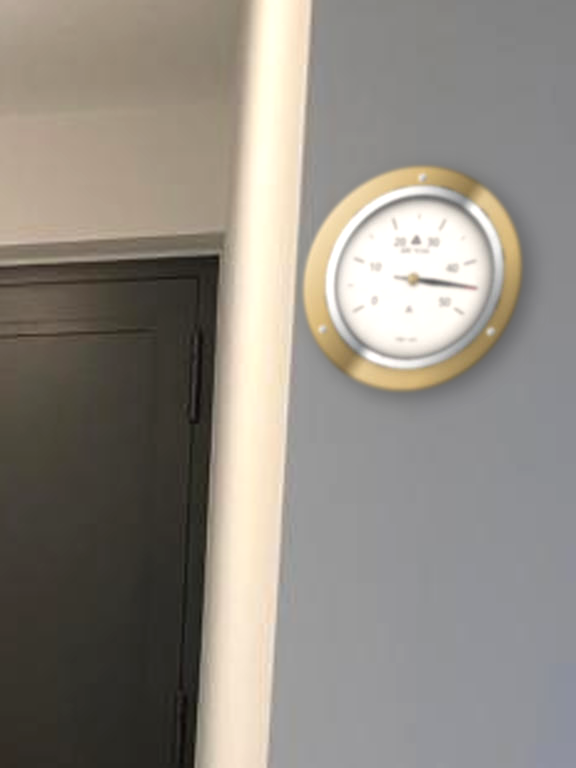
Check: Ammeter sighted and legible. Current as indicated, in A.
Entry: 45 A
